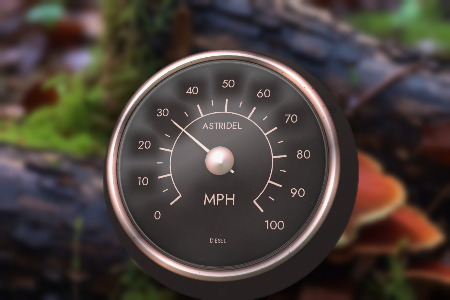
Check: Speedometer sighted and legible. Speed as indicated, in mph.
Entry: 30 mph
